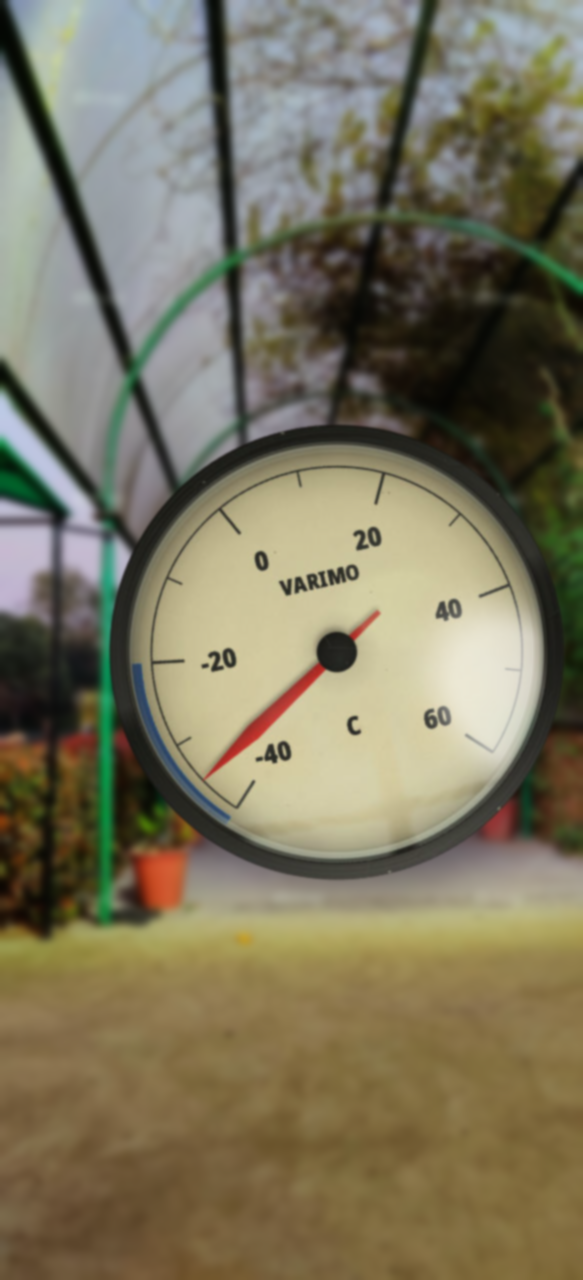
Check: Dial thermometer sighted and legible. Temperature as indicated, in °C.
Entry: -35 °C
